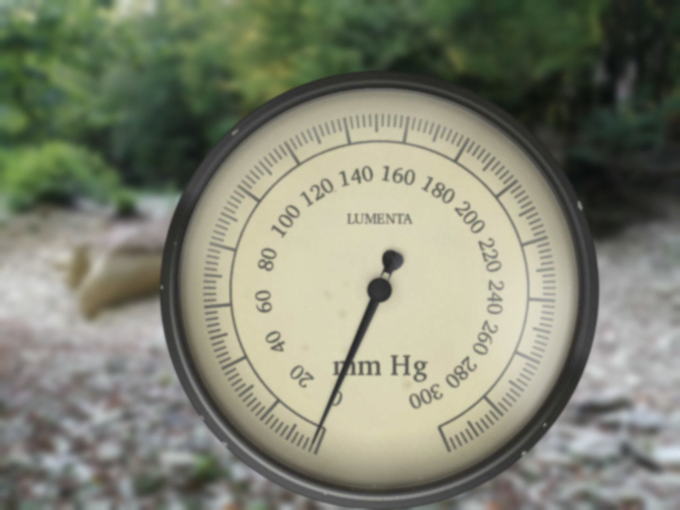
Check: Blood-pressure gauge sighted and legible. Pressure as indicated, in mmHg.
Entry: 2 mmHg
